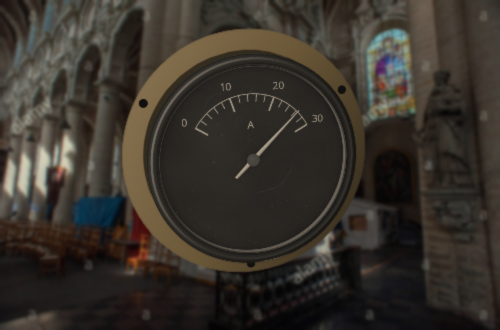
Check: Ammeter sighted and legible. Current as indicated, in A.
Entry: 26 A
